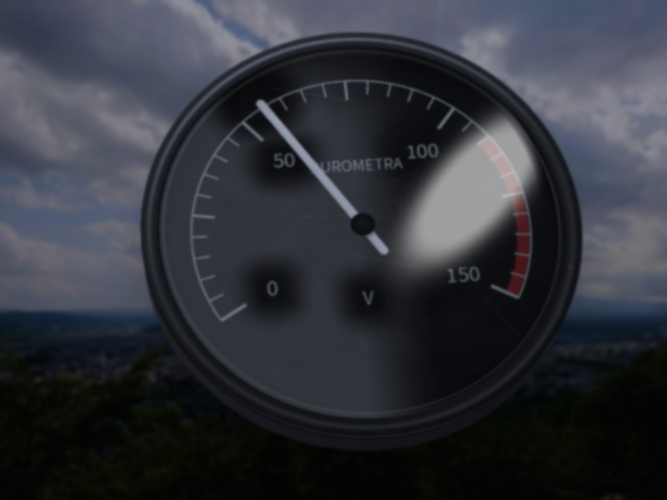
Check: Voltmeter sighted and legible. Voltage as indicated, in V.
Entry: 55 V
